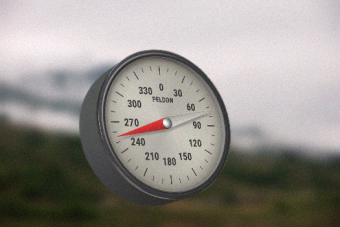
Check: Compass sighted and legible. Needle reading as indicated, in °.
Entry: 255 °
